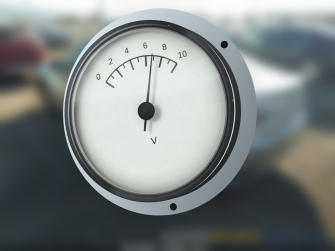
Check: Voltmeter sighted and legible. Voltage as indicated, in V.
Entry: 7 V
